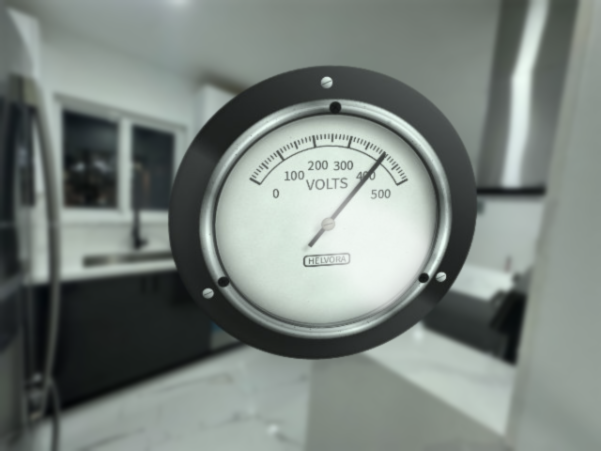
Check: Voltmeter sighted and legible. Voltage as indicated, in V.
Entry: 400 V
